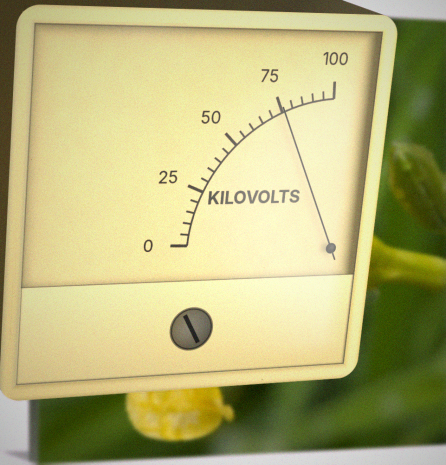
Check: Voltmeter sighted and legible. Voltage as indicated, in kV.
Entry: 75 kV
